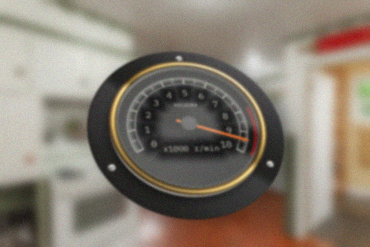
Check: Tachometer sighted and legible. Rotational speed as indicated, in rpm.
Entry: 9500 rpm
